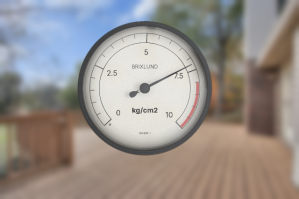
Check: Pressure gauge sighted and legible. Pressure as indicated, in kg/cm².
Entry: 7.25 kg/cm²
